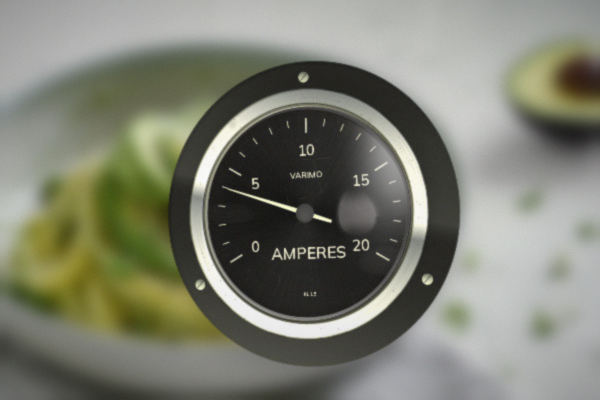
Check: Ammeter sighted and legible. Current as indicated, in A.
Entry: 4 A
